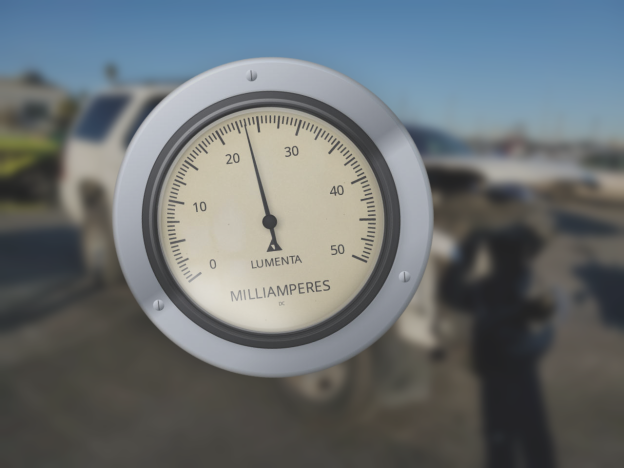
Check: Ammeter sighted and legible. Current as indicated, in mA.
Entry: 23.5 mA
